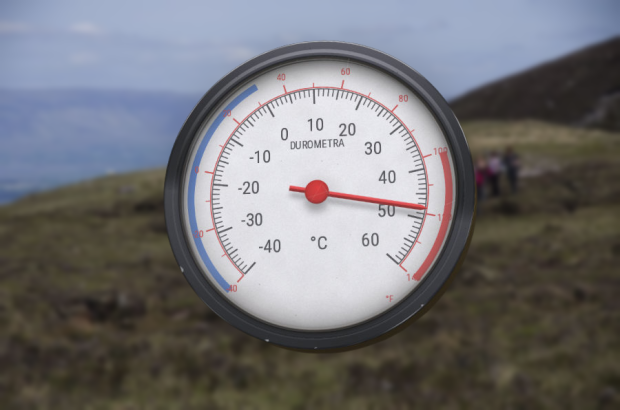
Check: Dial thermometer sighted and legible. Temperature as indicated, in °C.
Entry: 48 °C
